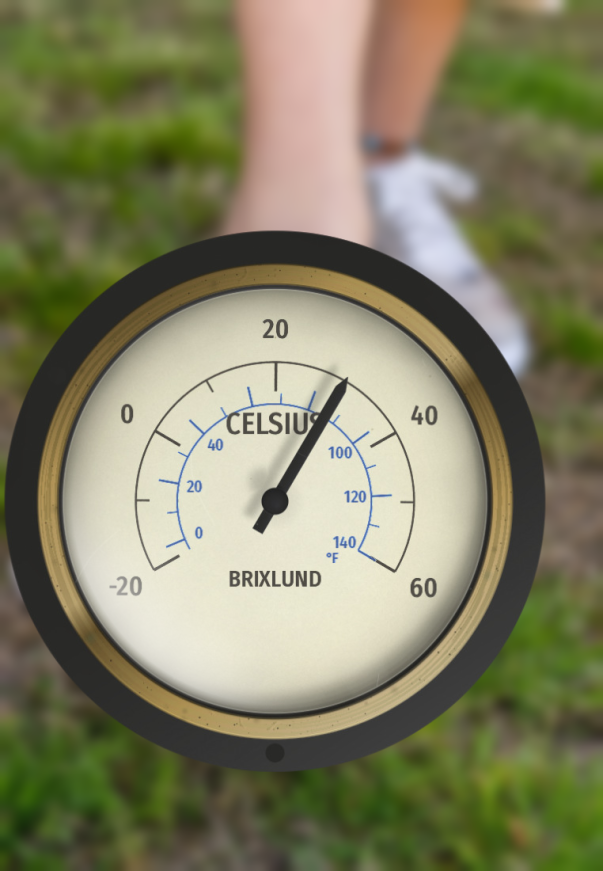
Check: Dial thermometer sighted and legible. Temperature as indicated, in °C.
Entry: 30 °C
